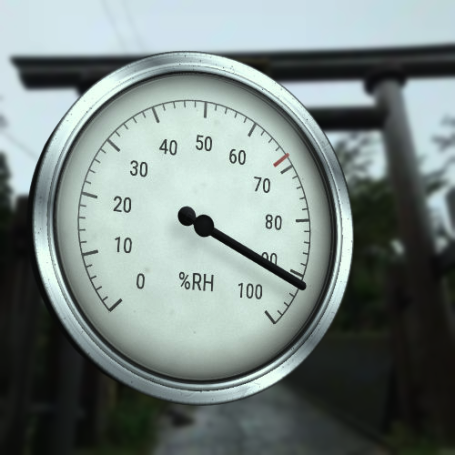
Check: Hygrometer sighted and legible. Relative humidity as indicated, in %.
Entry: 92 %
